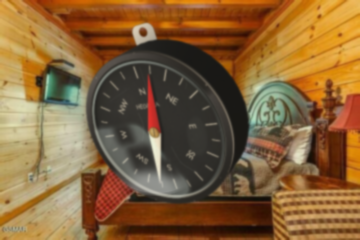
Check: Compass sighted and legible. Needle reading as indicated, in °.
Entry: 15 °
